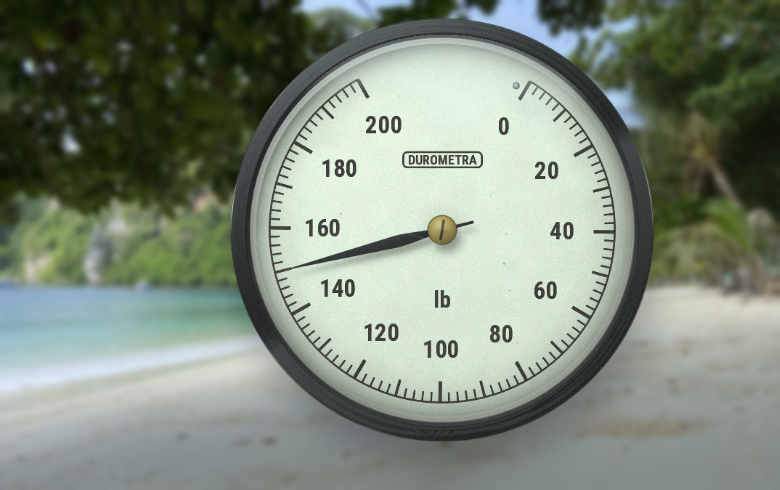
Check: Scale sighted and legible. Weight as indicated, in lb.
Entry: 150 lb
